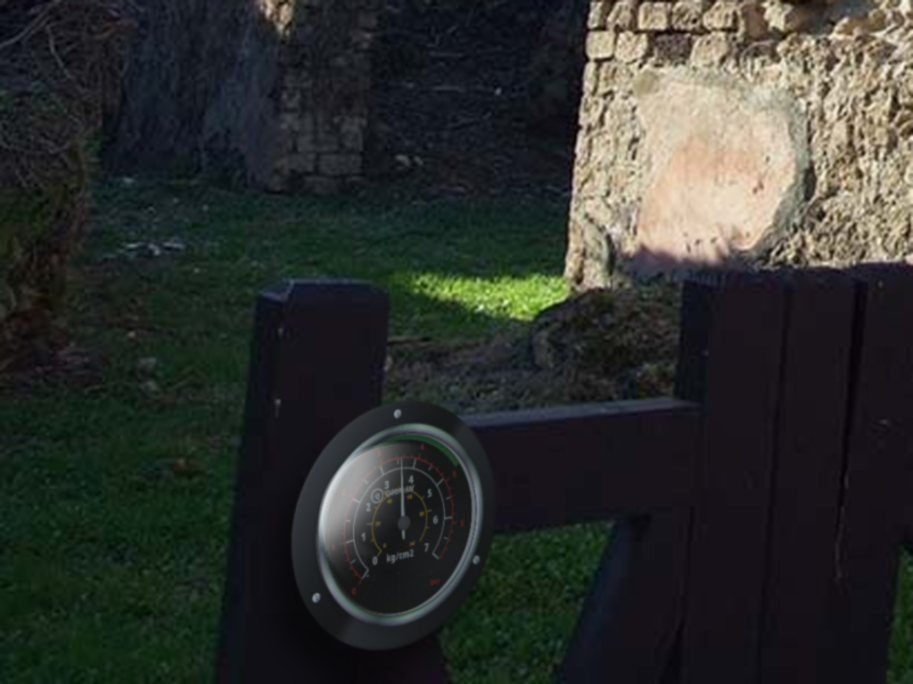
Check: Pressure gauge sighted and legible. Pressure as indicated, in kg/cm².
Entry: 3.5 kg/cm²
